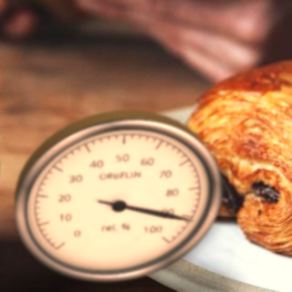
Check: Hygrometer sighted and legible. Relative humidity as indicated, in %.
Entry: 90 %
